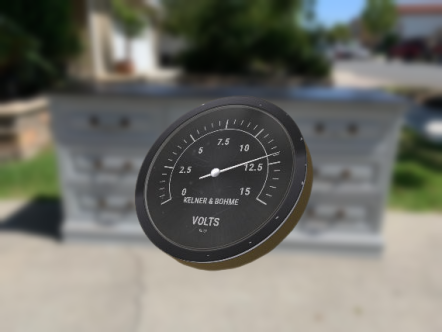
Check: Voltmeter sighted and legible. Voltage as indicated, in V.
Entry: 12 V
